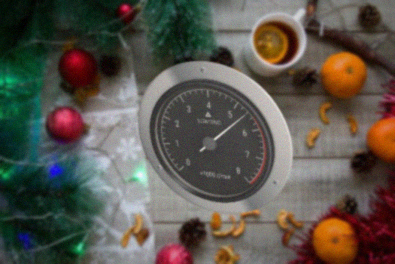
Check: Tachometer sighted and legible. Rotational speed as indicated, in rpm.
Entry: 5400 rpm
